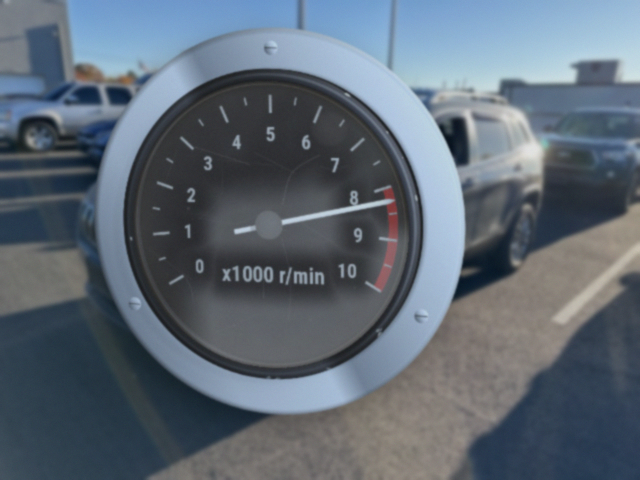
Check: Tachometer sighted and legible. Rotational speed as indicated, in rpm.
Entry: 8250 rpm
